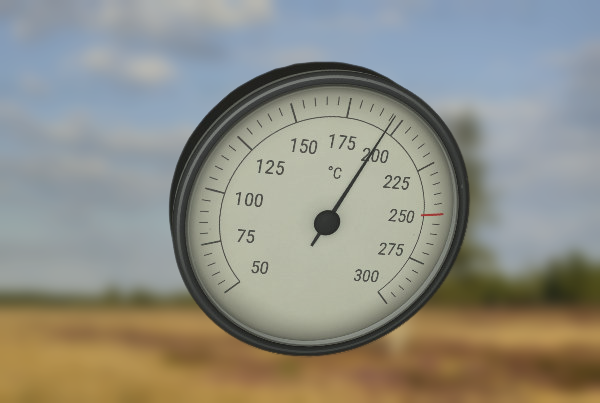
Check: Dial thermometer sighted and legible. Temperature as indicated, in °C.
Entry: 195 °C
